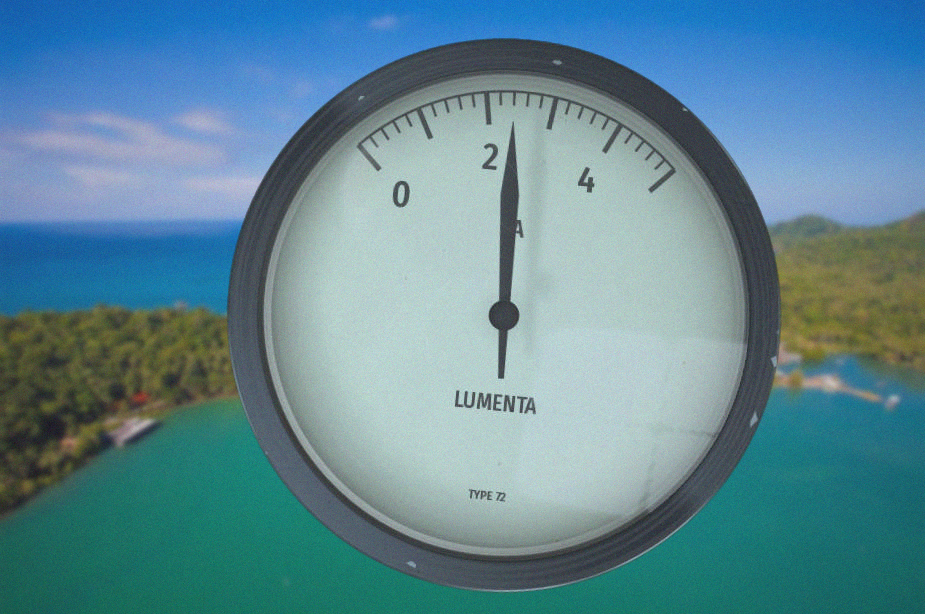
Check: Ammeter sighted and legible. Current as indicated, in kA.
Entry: 2.4 kA
